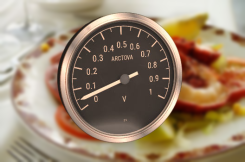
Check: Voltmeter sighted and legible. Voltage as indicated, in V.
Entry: 0.05 V
